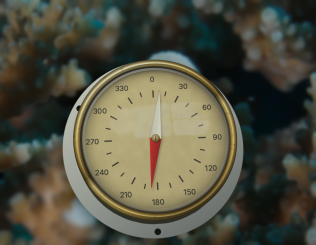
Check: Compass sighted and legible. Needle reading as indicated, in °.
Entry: 187.5 °
